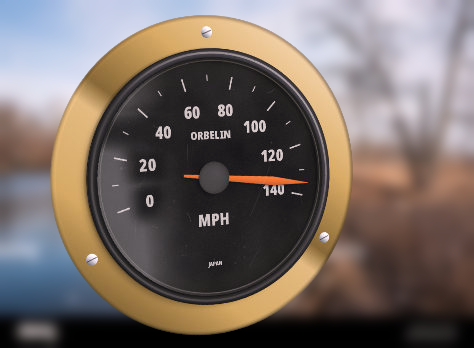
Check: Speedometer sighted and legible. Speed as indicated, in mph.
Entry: 135 mph
